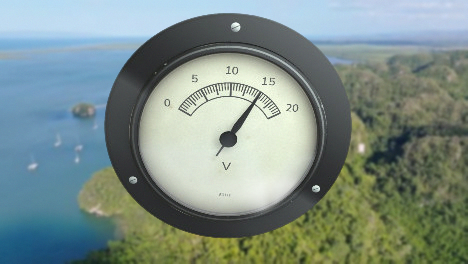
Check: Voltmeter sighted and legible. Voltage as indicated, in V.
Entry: 15 V
